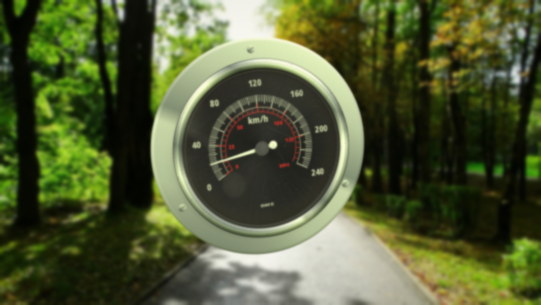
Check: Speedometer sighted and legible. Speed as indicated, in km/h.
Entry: 20 km/h
